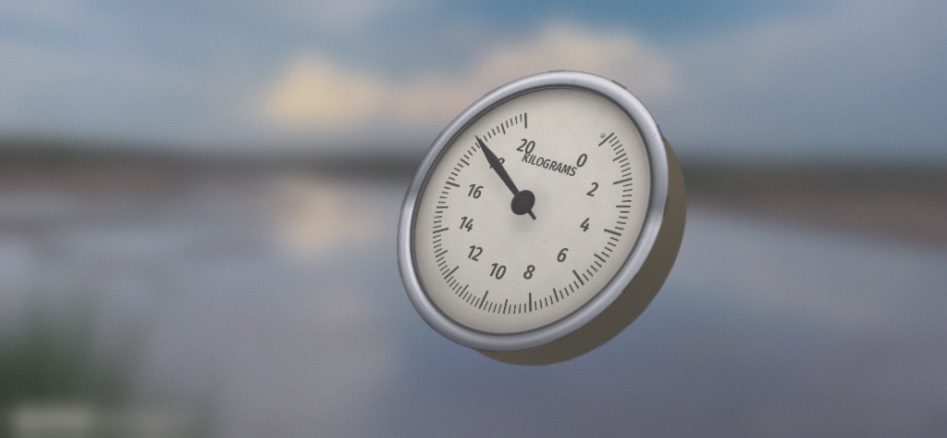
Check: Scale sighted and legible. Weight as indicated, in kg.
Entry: 18 kg
